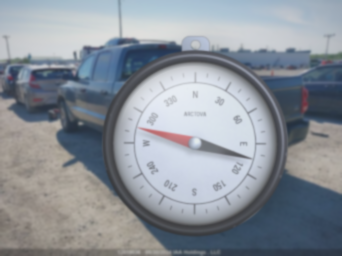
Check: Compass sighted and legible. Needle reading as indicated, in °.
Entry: 285 °
